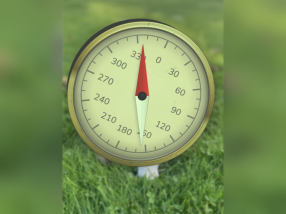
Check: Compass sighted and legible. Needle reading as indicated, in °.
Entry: 335 °
